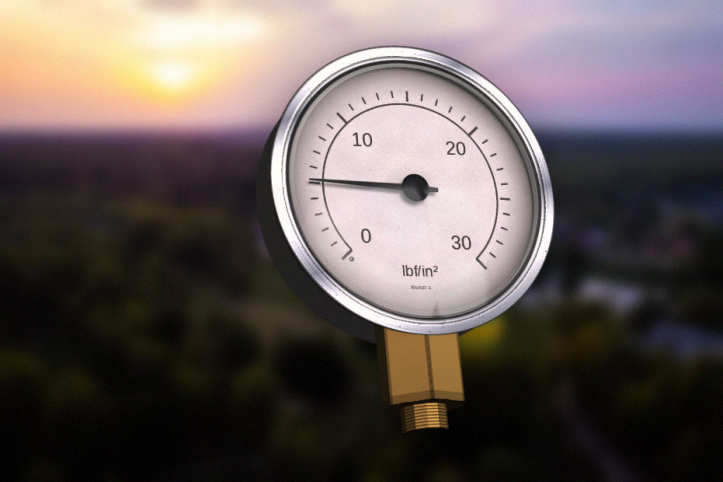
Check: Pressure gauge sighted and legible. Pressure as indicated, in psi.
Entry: 5 psi
